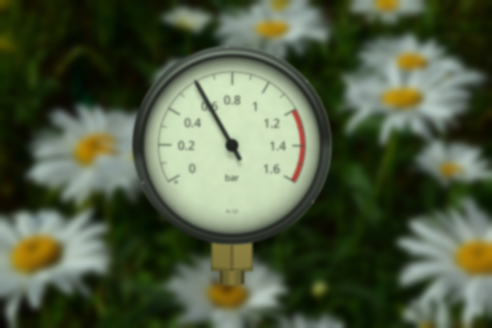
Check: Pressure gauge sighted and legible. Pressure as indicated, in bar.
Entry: 0.6 bar
